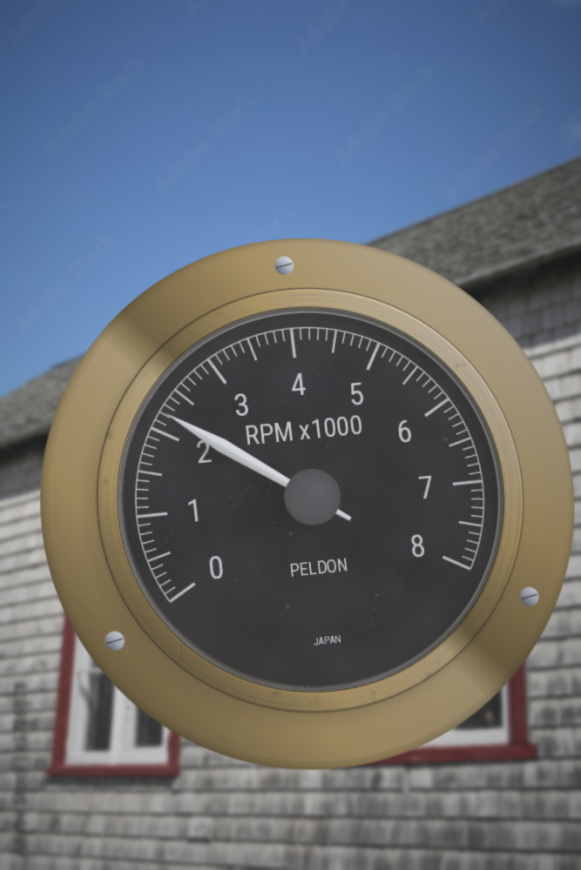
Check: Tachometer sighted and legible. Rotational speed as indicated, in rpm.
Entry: 2200 rpm
